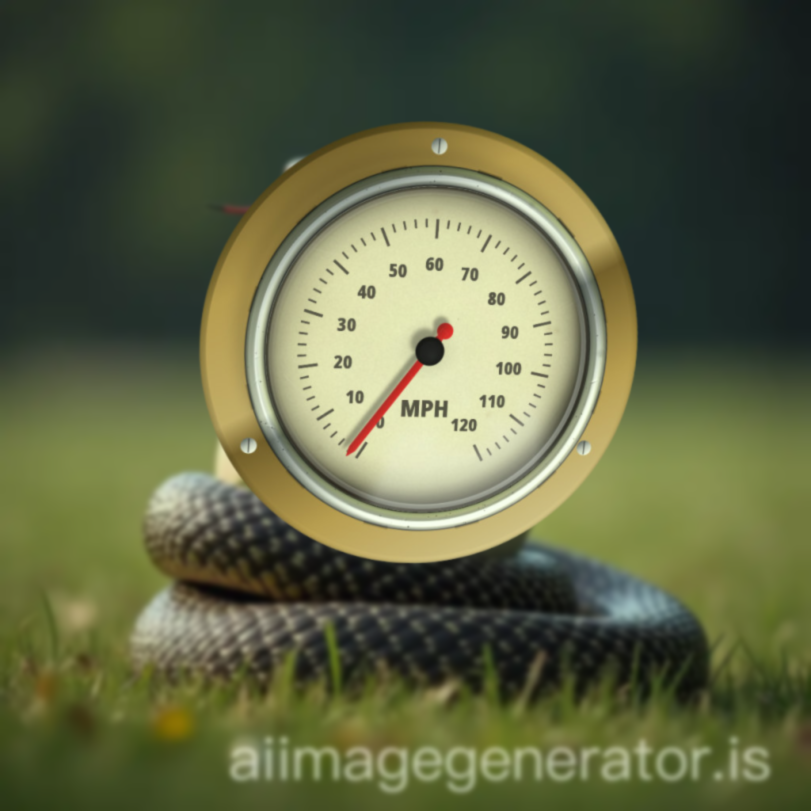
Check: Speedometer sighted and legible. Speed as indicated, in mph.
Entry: 2 mph
